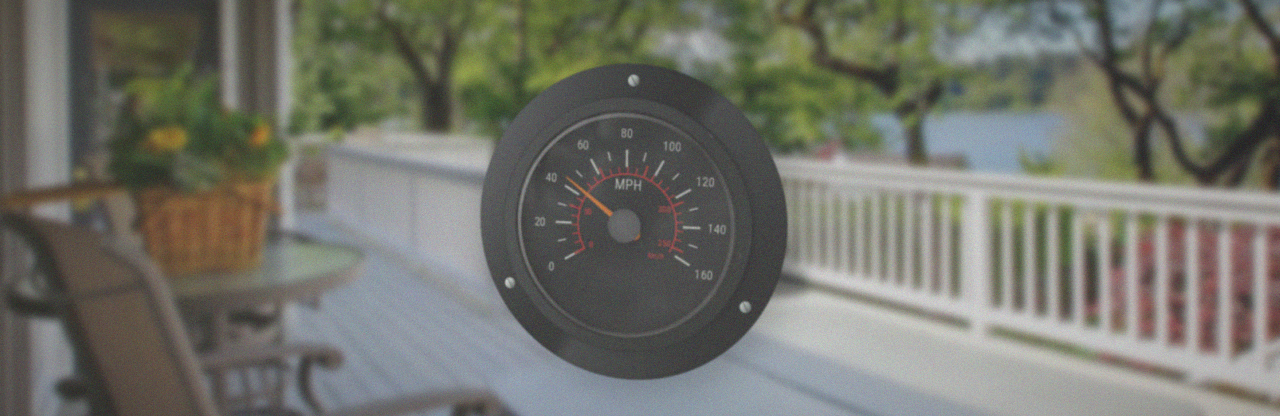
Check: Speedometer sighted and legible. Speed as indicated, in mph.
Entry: 45 mph
